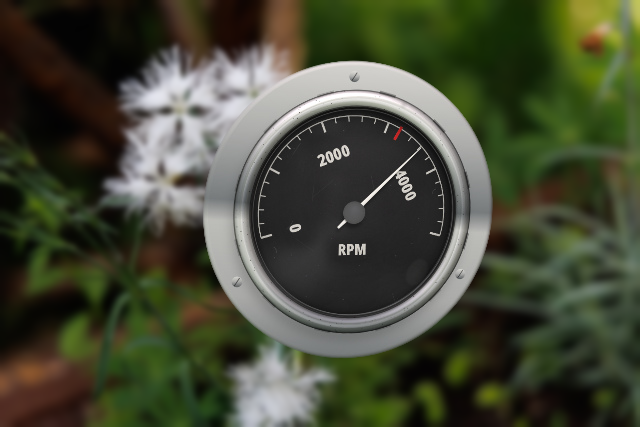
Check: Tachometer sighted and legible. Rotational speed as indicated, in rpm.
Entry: 3600 rpm
